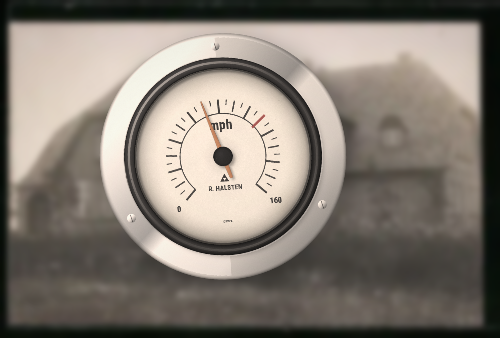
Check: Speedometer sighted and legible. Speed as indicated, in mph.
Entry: 70 mph
